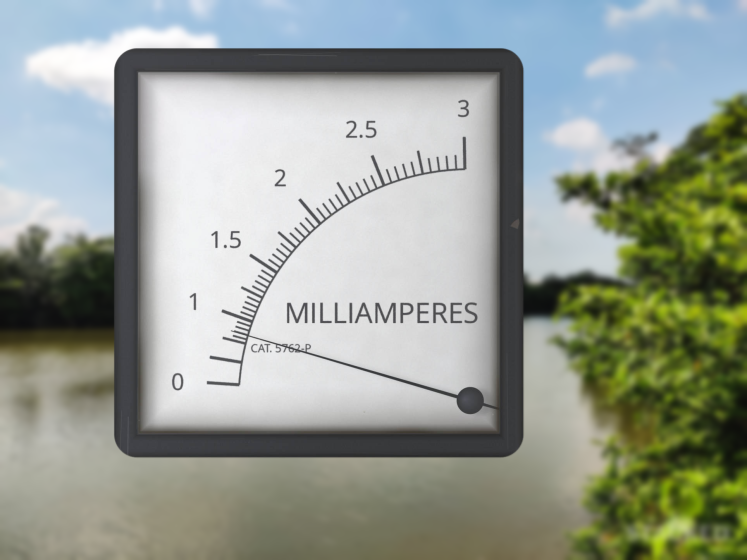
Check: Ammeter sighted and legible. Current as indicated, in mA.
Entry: 0.85 mA
